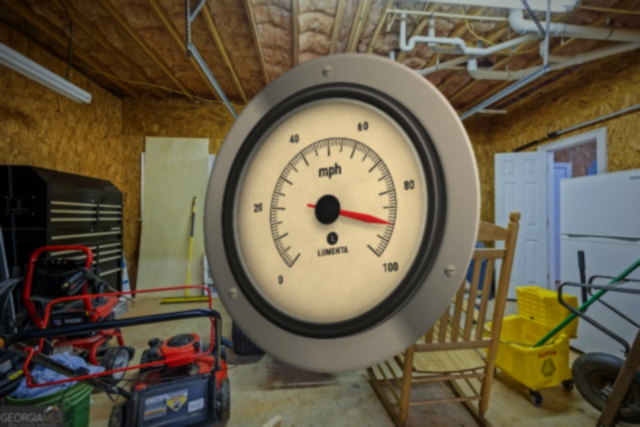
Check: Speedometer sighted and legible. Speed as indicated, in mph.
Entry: 90 mph
